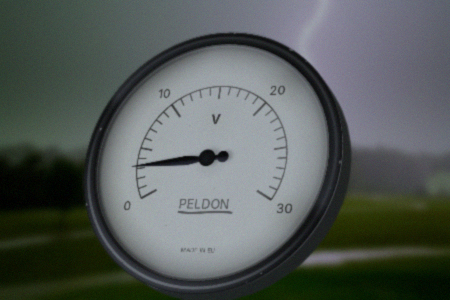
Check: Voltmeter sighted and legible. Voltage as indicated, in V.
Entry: 3 V
